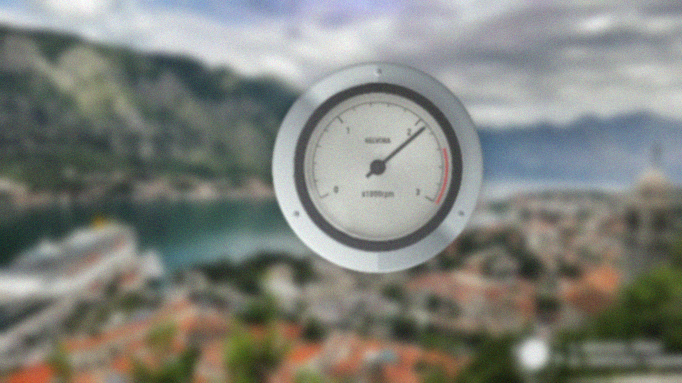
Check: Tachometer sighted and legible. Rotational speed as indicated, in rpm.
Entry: 2100 rpm
